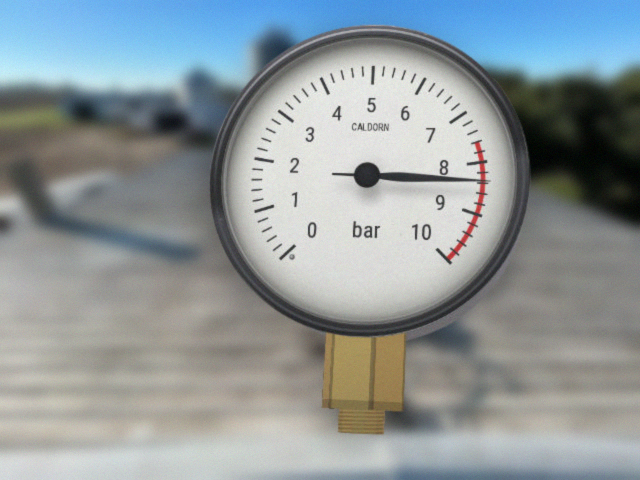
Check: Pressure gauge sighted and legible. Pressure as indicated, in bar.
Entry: 8.4 bar
